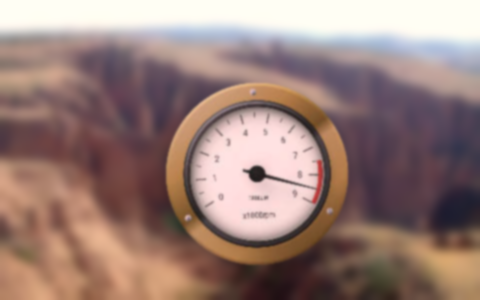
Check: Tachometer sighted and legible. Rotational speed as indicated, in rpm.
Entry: 8500 rpm
